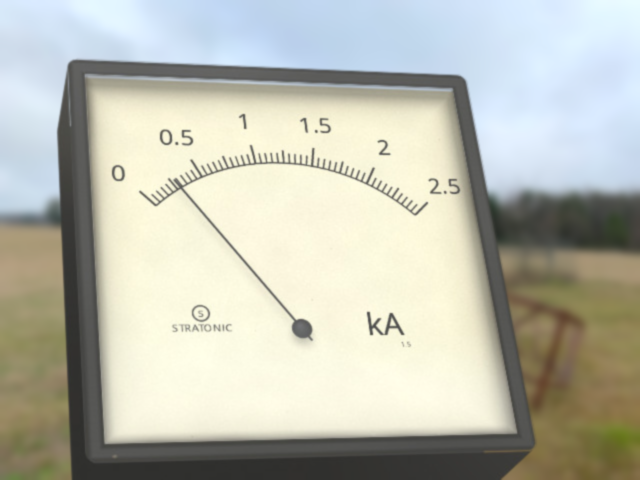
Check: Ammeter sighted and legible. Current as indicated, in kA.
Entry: 0.25 kA
